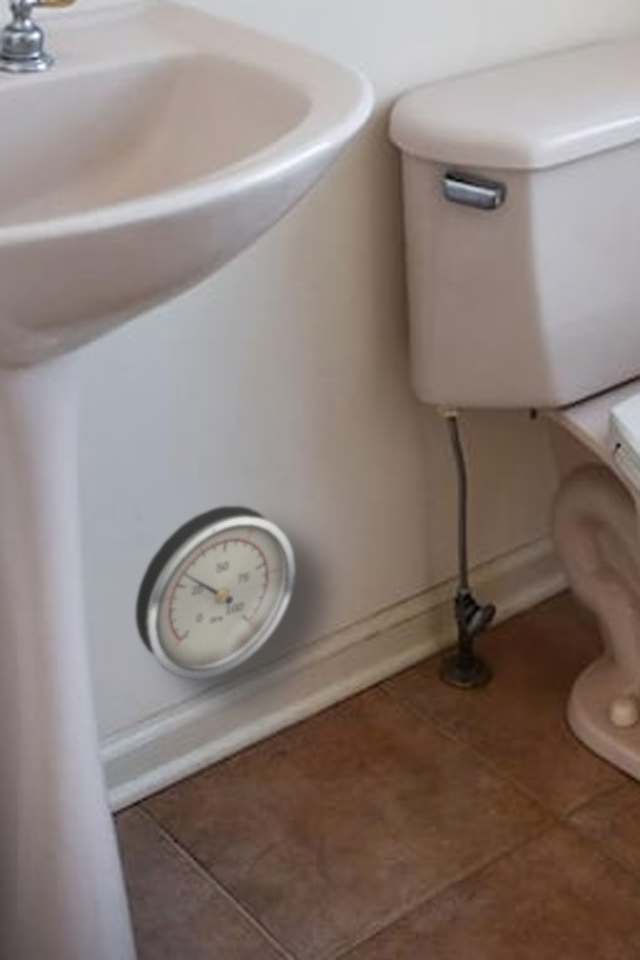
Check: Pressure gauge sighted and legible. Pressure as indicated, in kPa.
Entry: 30 kPa
